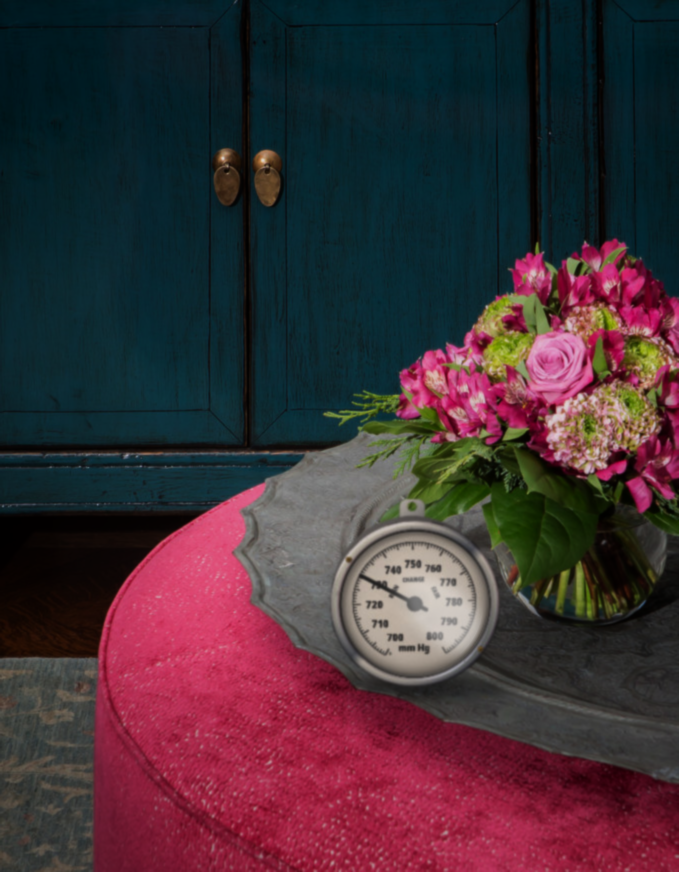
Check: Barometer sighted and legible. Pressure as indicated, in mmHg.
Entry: 730 mmHg
